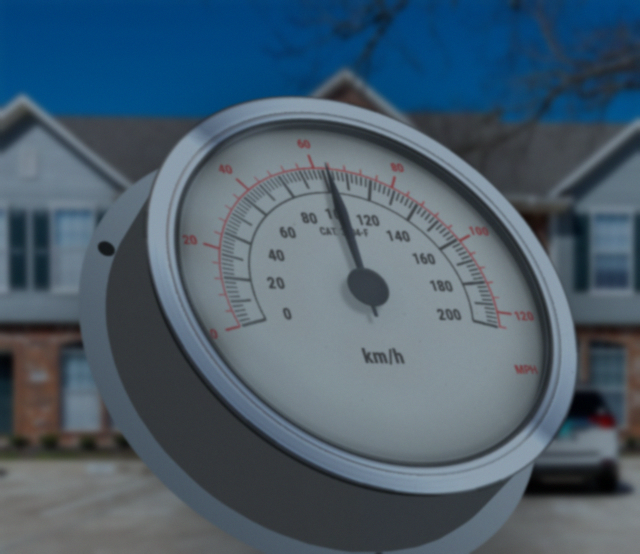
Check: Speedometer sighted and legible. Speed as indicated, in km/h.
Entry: 100 km/h
